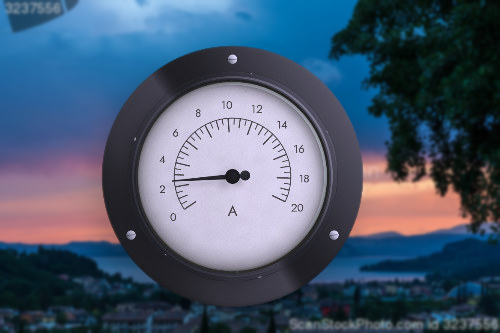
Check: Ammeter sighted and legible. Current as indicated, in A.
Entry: 2.5 A
